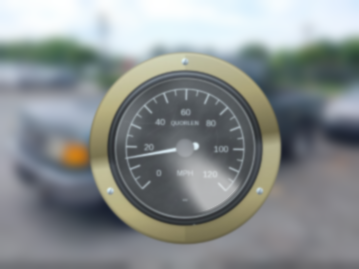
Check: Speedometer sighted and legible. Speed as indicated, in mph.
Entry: 15 mph
